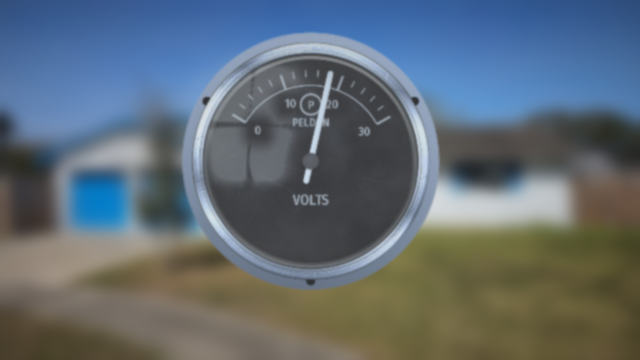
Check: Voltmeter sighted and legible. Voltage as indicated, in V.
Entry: 18 V
